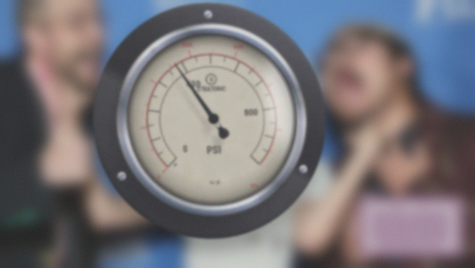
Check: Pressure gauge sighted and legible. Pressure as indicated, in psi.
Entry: 375 psi
